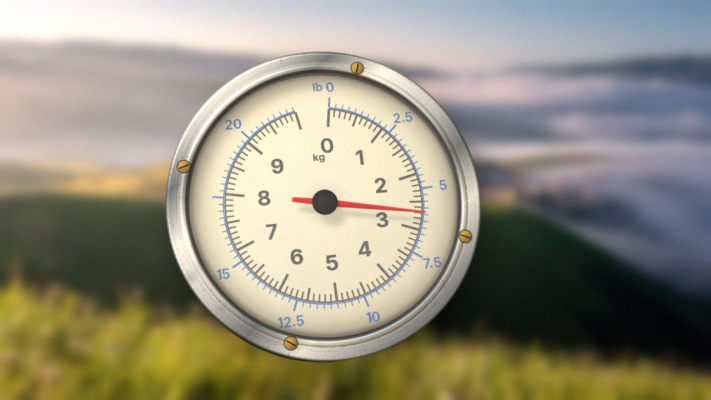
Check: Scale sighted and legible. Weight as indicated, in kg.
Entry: 2.7 kg
